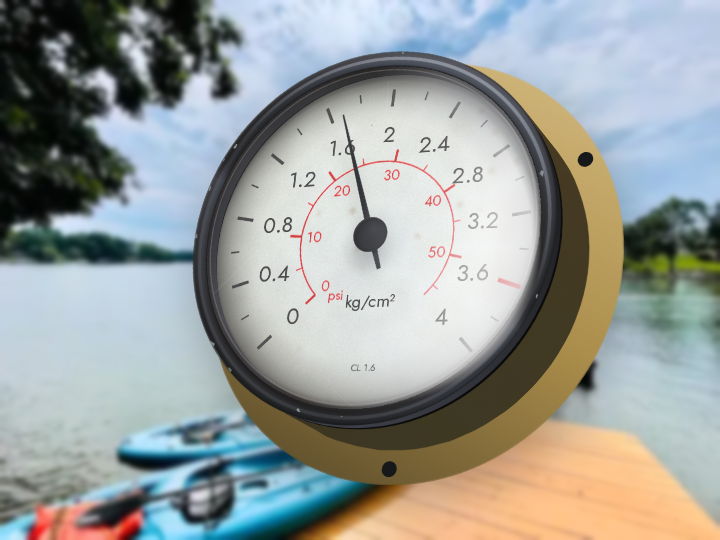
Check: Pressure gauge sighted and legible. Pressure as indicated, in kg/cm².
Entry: 1.7 kg/cm²
